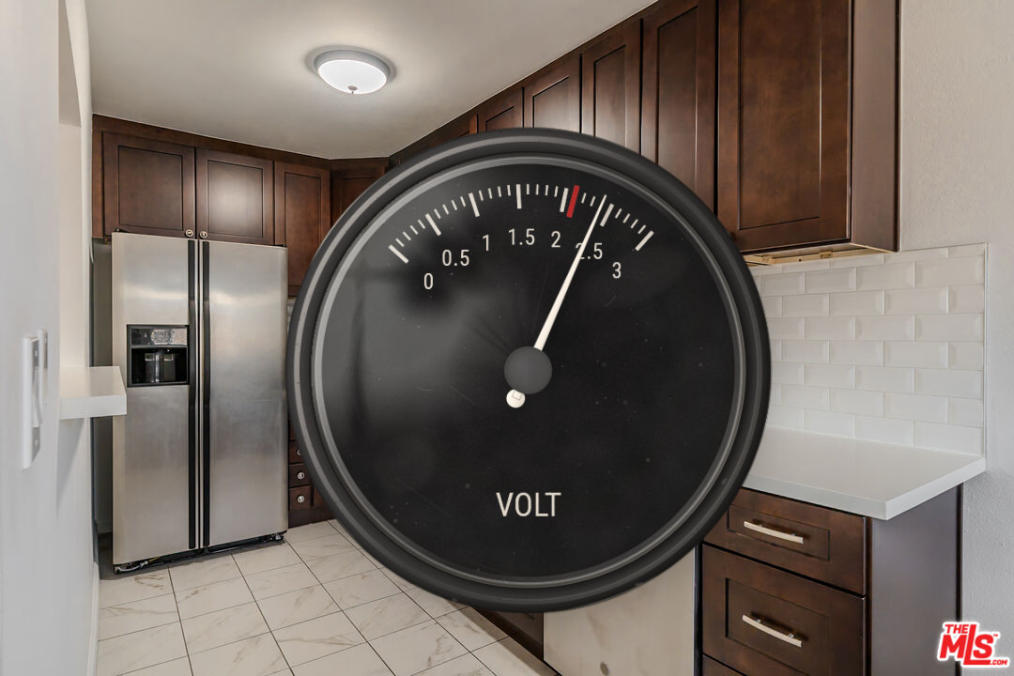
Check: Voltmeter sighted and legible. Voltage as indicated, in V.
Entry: 2.4 V
